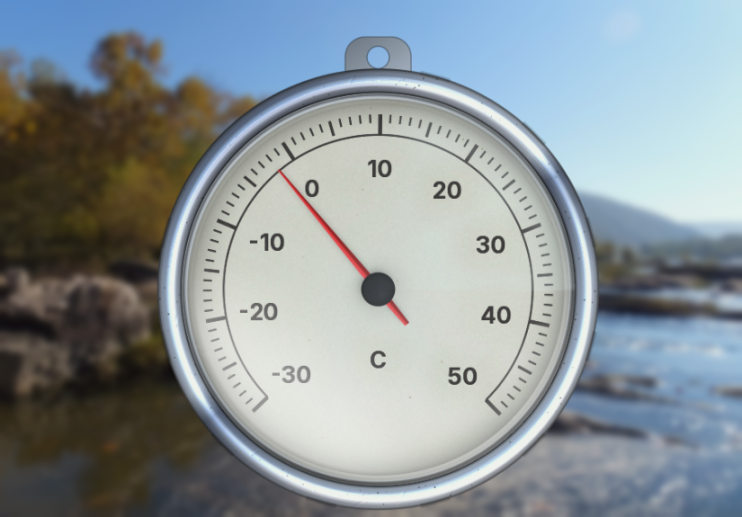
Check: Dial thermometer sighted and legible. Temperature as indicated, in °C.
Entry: -2 °C
